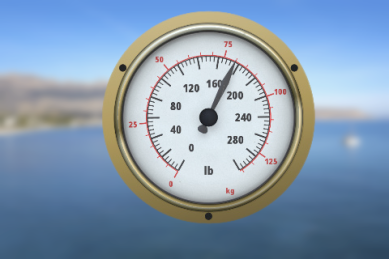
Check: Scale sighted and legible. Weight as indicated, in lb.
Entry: 176 lb
